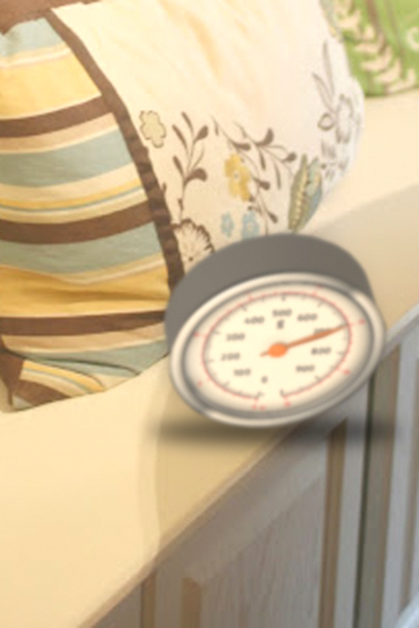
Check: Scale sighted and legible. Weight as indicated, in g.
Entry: 700 g
